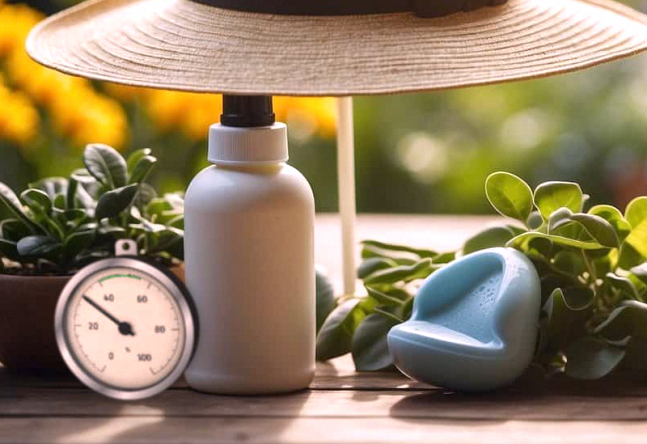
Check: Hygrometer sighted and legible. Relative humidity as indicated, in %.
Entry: 32 %
